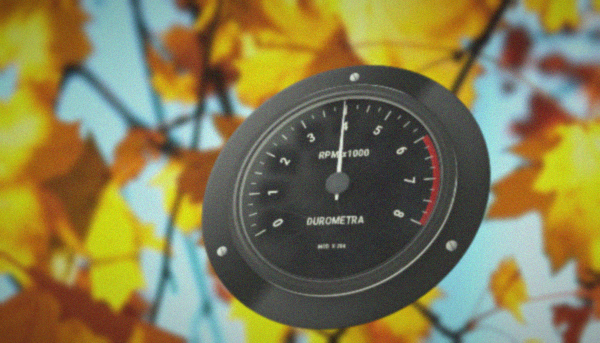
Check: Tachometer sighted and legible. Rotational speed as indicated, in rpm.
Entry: 4000 rpm
